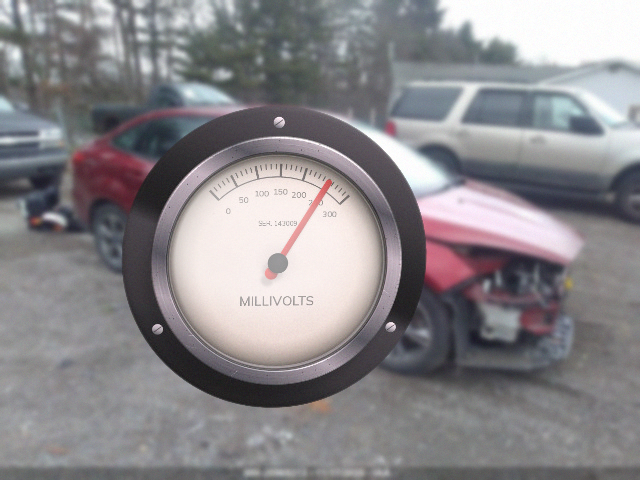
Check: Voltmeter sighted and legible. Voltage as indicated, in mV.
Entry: 250 mV
